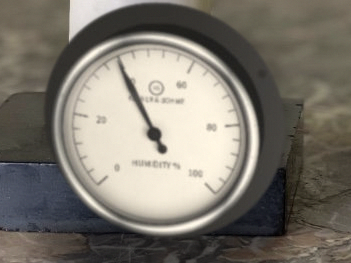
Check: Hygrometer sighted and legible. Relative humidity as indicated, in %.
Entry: 40 %
